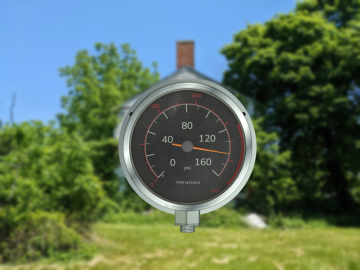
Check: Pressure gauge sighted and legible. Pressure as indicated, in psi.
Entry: 140 psi
